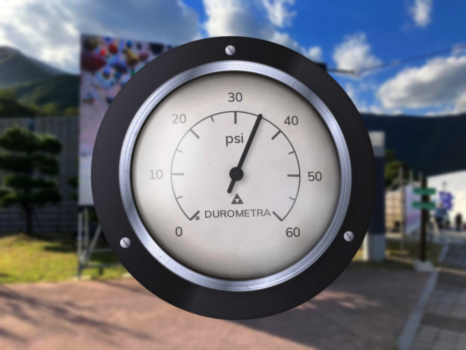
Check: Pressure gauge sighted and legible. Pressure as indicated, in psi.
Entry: 35 psi
